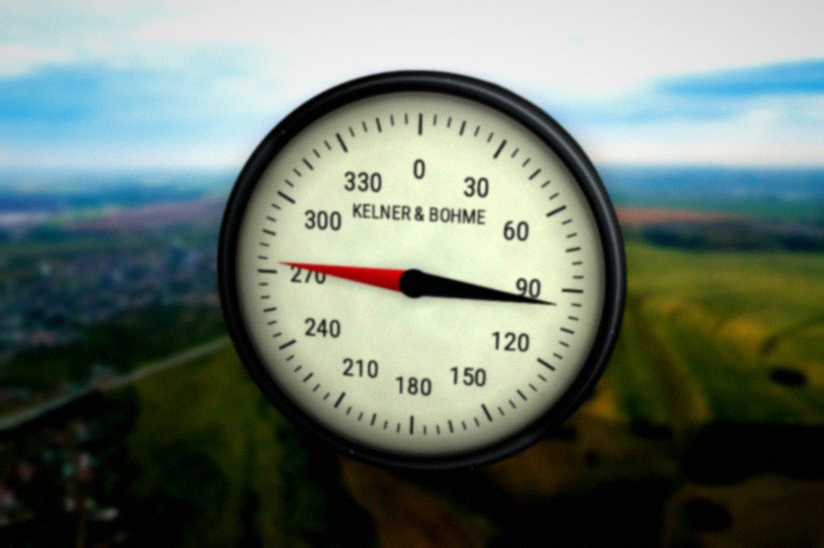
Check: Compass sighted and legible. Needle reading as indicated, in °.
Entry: 275 °
